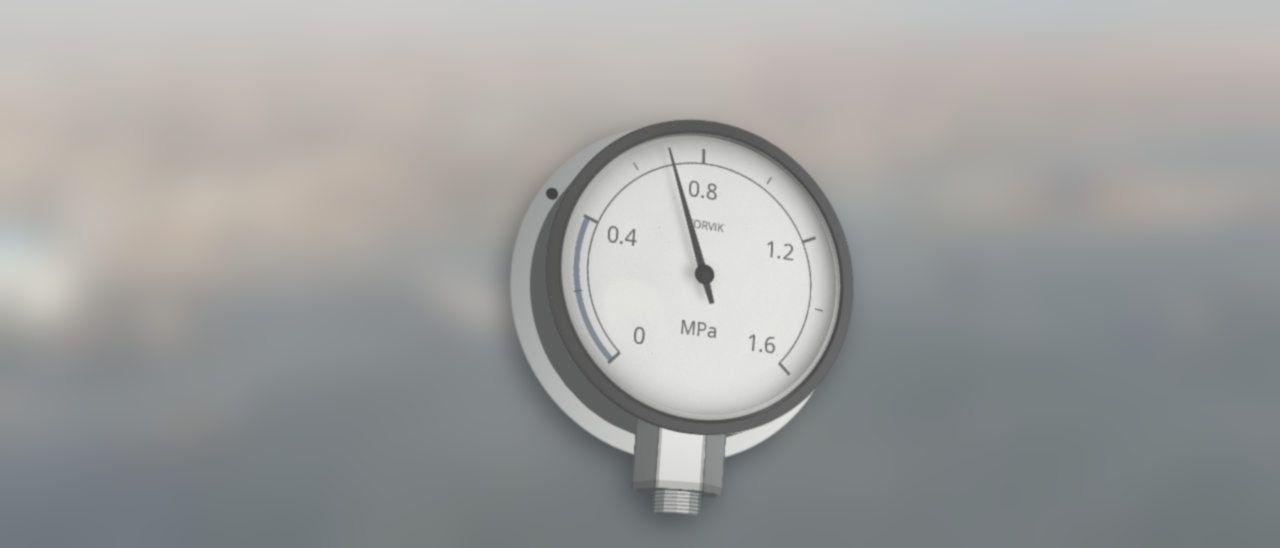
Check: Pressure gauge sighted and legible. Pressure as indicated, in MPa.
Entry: 0.7 MPa
